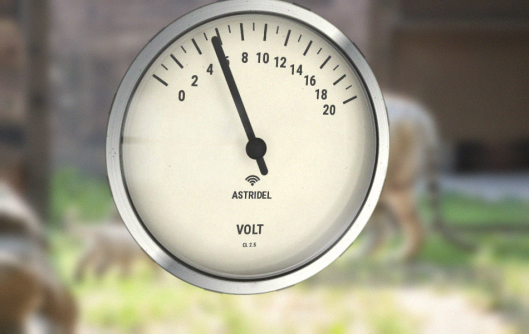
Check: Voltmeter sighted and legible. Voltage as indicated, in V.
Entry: 5.5 V
